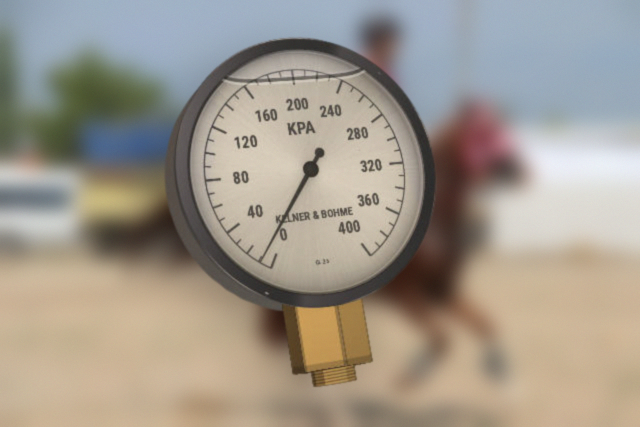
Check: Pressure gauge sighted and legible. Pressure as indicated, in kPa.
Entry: 10 kPa
